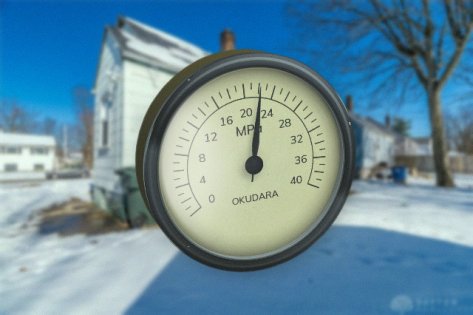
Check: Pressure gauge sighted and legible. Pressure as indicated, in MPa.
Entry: 22 MPa
